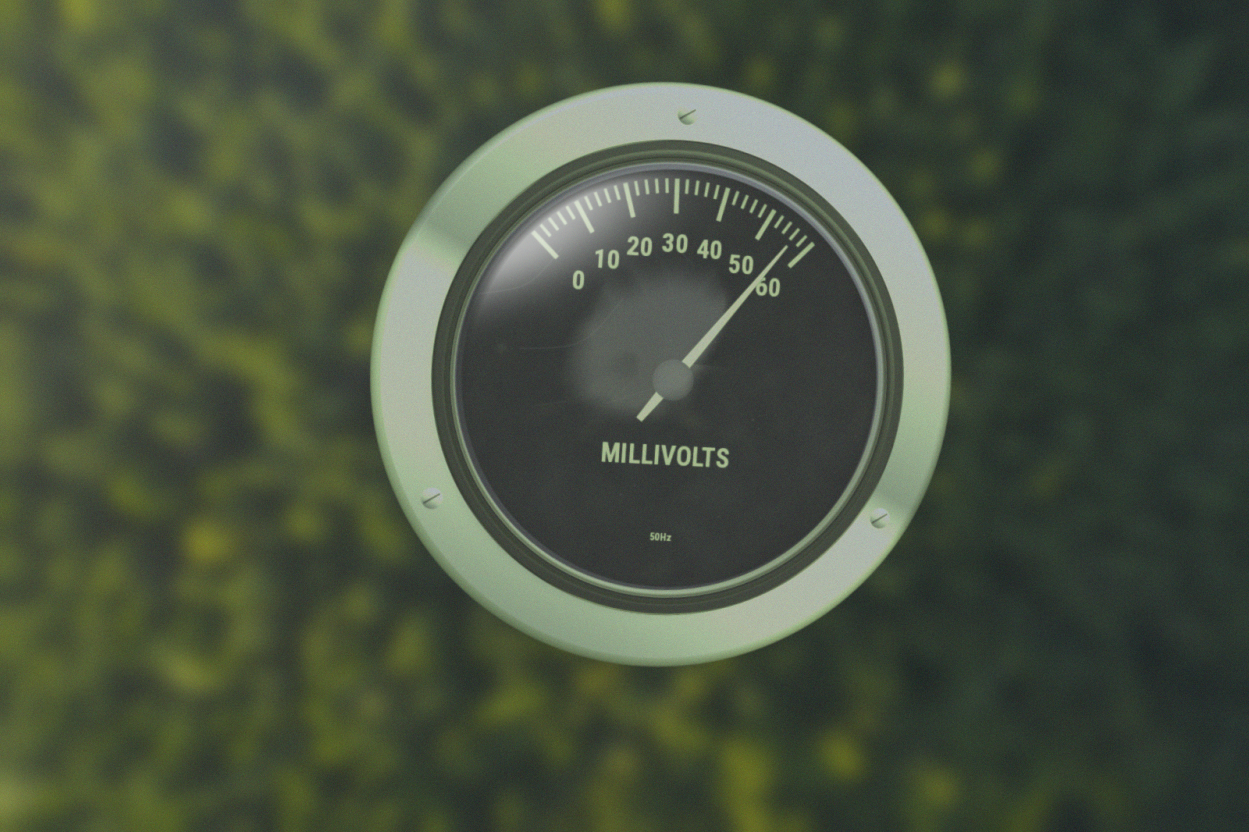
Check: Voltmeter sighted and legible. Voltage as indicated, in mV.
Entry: 56 mV
